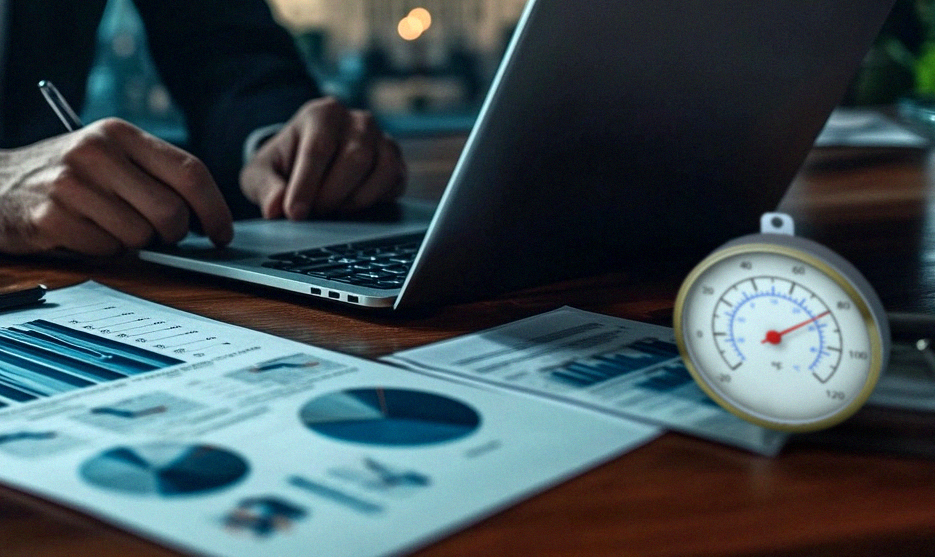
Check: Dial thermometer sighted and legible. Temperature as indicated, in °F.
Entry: 80 °F
